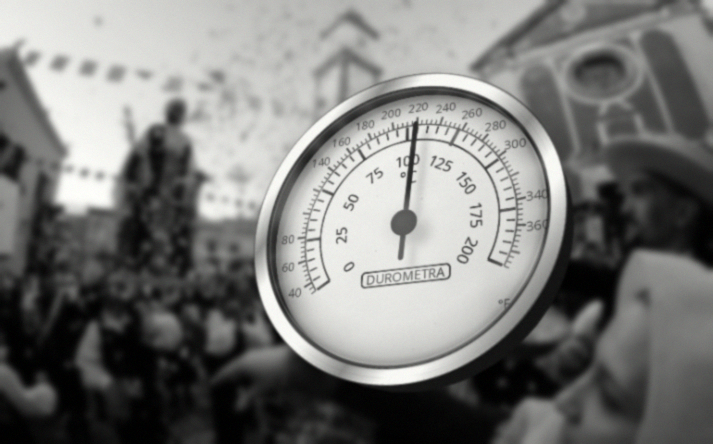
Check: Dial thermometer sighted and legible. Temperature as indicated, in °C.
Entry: 105 °C
